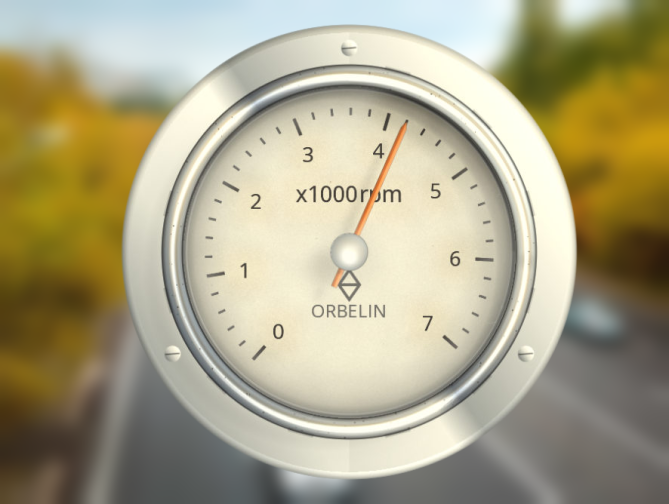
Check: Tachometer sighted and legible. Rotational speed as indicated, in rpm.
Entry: 4200 rpm
